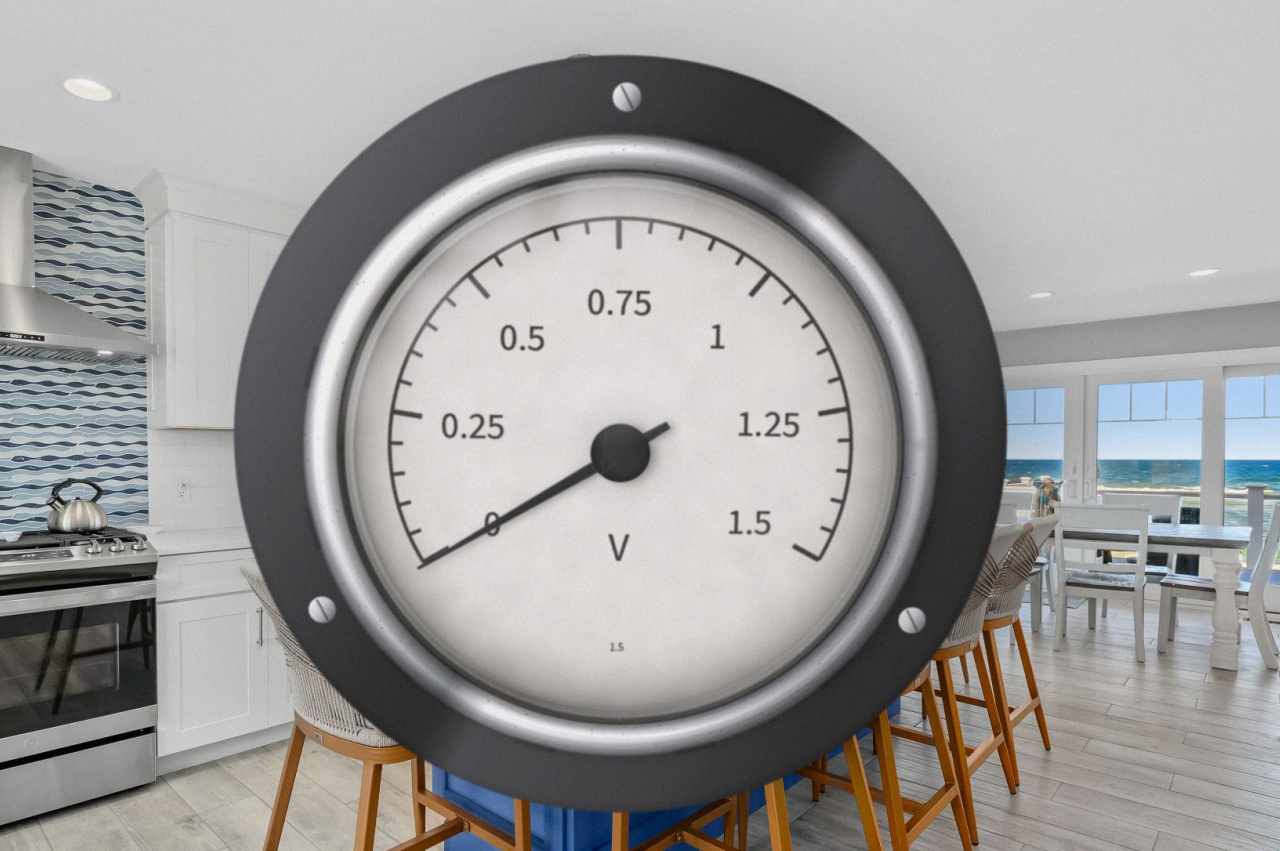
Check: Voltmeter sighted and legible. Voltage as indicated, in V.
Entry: 0 V
